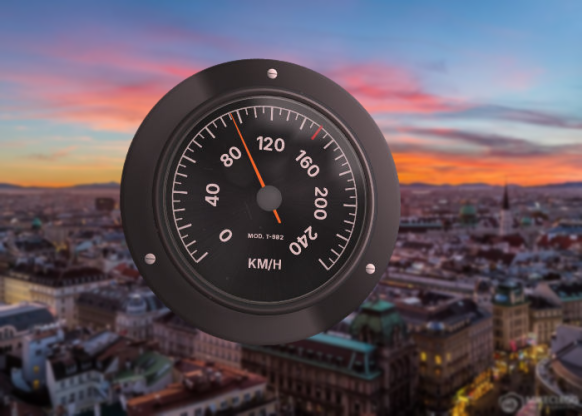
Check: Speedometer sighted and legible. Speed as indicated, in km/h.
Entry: 95 km/h
